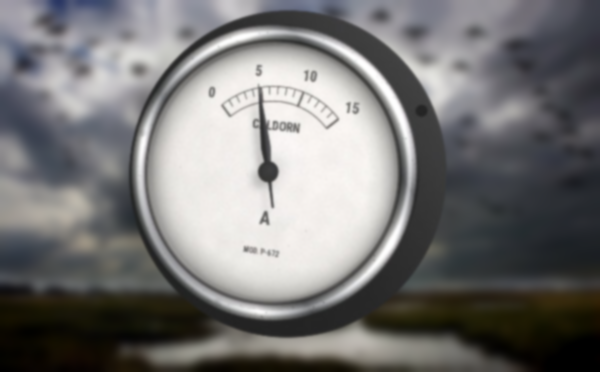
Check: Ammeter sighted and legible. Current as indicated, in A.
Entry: 5 A
